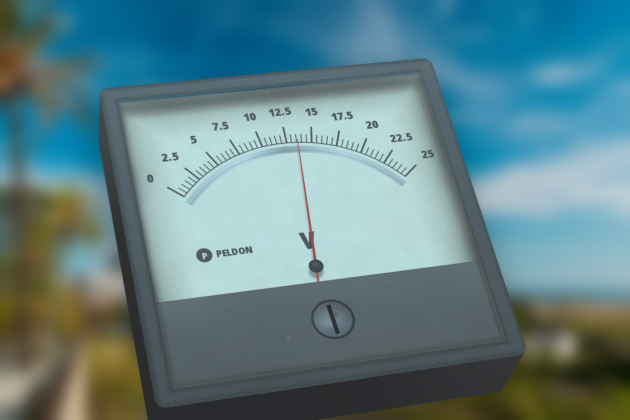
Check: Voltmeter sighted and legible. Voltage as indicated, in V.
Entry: 13.5 V
